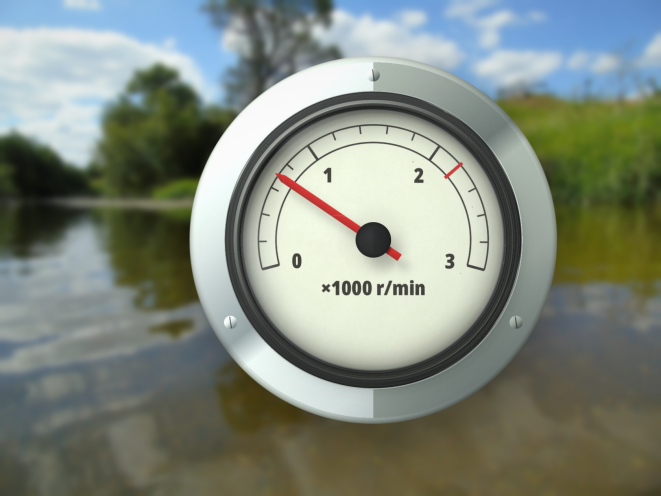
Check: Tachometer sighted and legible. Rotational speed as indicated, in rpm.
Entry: 700 rpm
